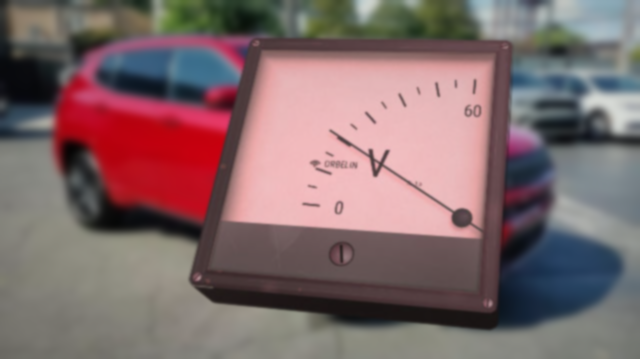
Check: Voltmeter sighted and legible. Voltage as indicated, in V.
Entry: 20 V
